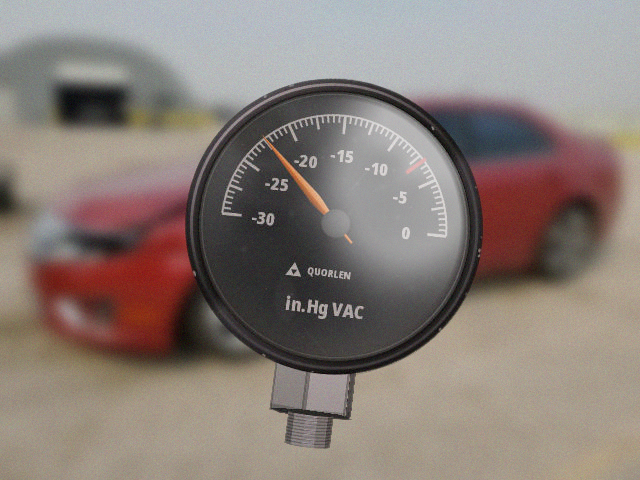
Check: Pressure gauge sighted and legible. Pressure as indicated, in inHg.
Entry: -22.5 inHg
